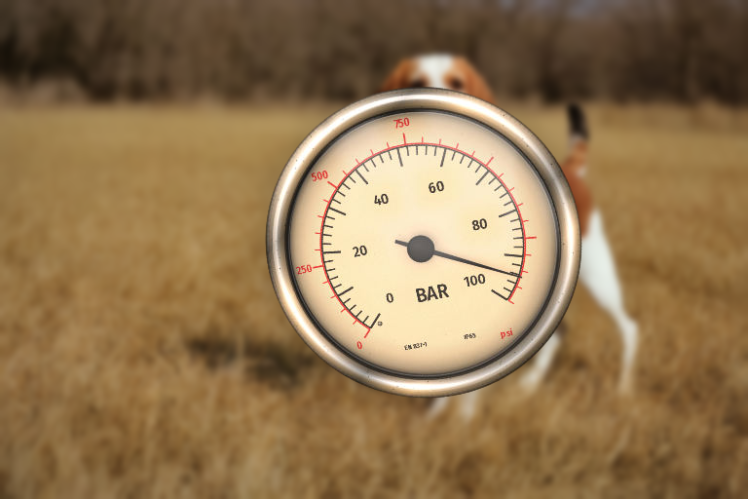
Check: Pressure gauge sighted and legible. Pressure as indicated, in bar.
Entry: 94 bar
